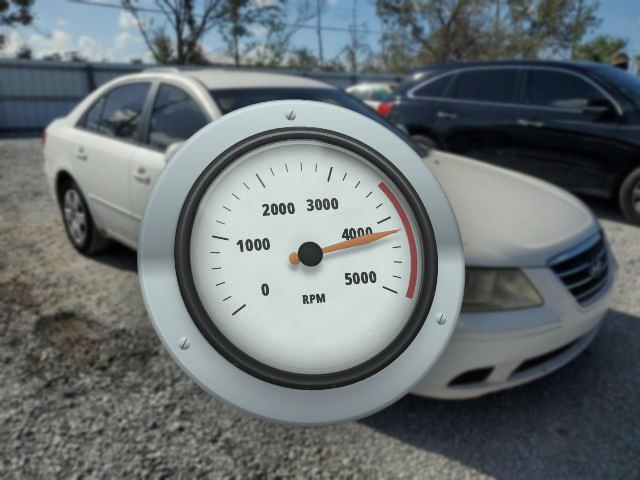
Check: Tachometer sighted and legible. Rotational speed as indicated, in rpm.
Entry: 4200 rpm
